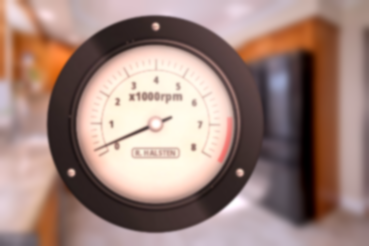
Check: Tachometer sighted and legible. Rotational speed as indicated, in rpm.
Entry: 200 rpm
